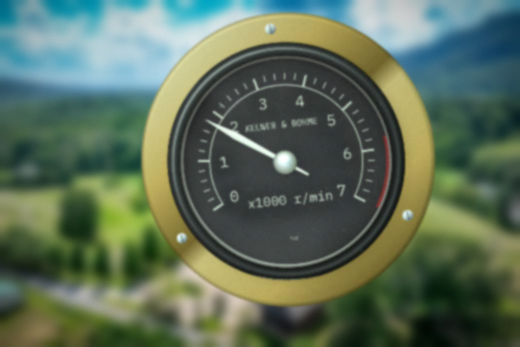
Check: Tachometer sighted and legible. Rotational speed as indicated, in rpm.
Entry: 1800 rpm
